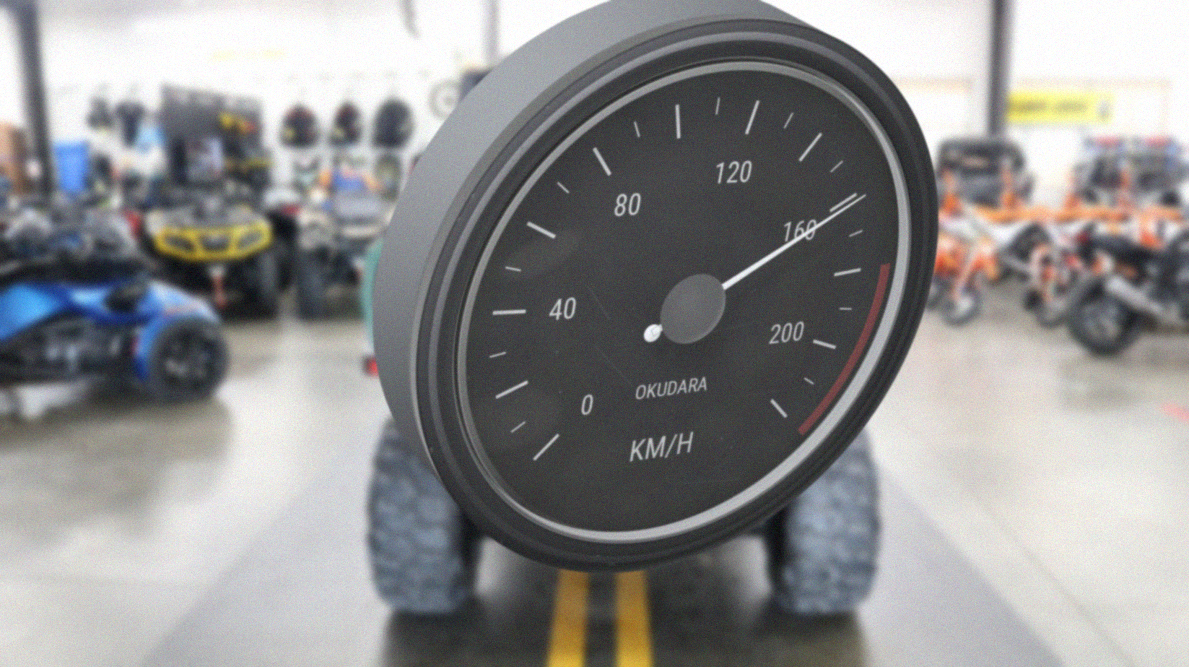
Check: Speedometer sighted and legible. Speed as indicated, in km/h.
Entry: 160 km/h
